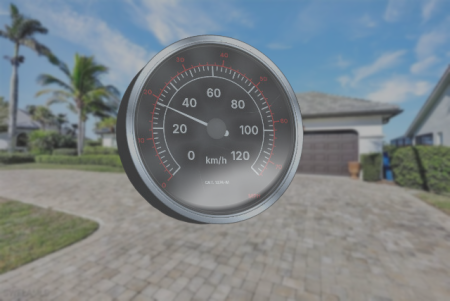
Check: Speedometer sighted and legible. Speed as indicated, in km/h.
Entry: 30 km/h
